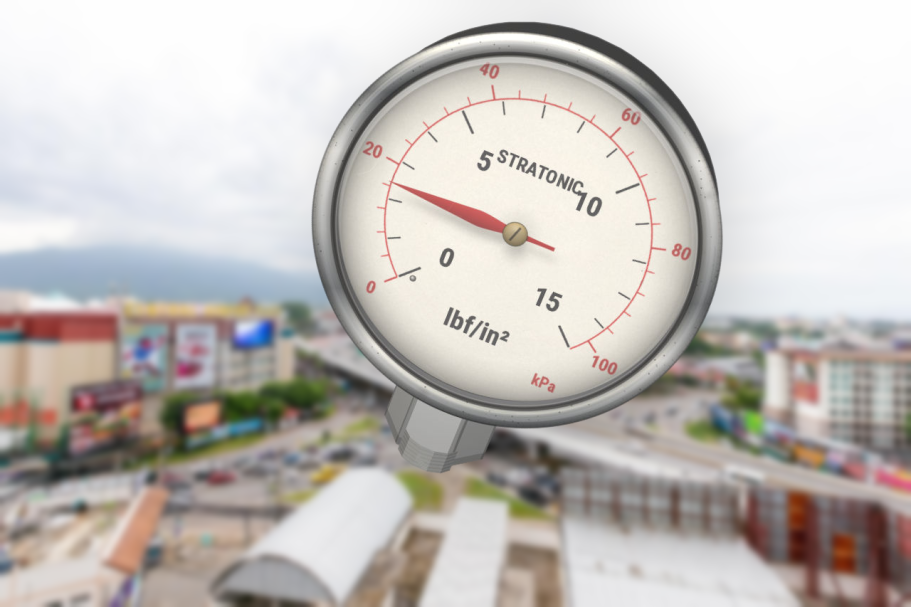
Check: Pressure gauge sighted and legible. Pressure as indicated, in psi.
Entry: 2.5 psi
